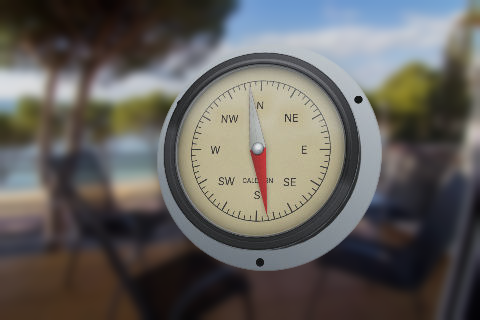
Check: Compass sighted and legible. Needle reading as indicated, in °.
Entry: 170 °
